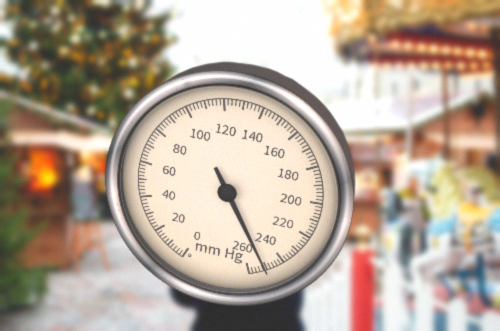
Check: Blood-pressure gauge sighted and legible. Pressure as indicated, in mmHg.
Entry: 250 mmHg
